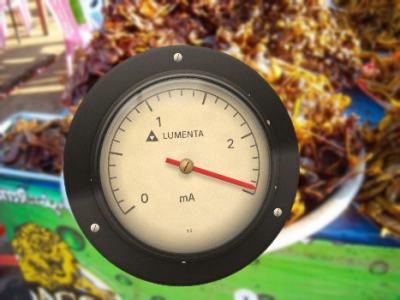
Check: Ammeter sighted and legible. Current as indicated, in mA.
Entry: 2.45 mA
